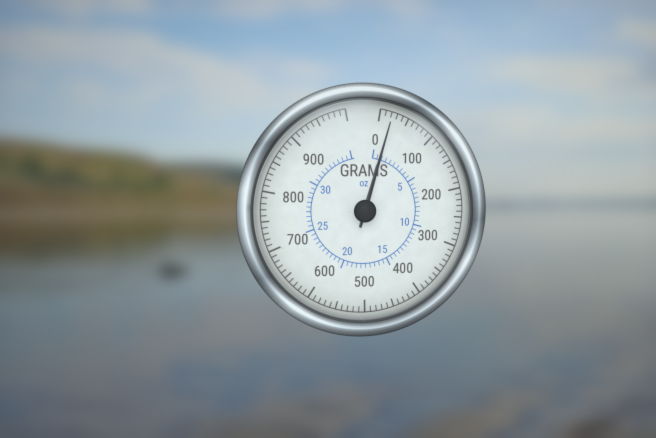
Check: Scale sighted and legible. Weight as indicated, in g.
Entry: 20 g
